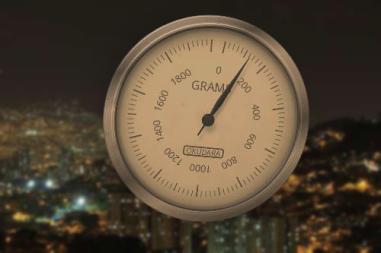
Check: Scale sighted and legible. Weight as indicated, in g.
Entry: 120 g
